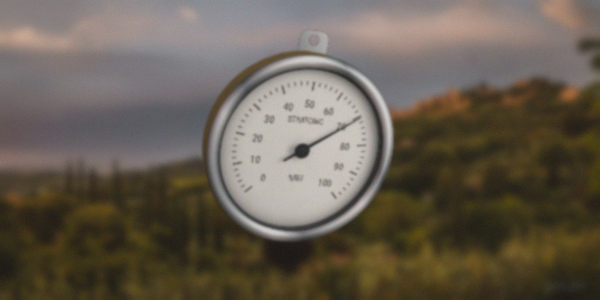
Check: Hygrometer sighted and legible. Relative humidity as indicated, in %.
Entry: 70 %
